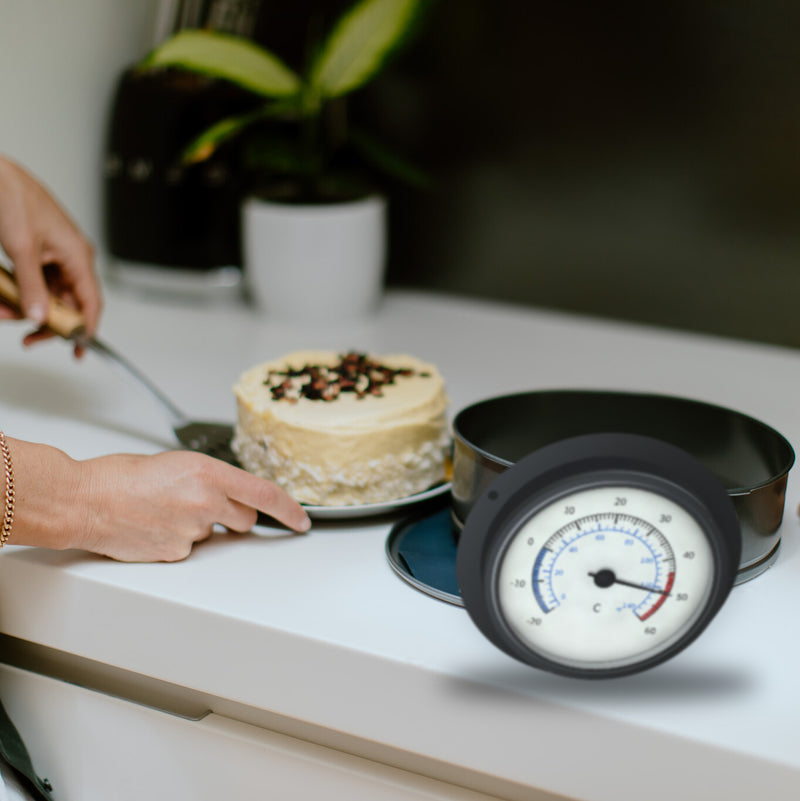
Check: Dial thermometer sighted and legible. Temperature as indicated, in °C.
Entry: 50 °C
